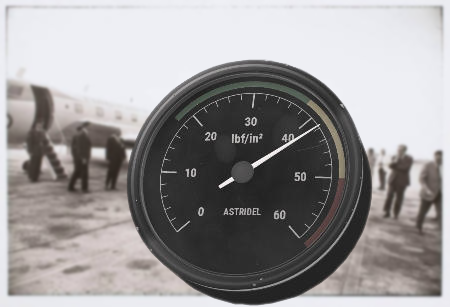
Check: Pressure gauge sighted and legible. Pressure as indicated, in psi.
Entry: 42 psi
